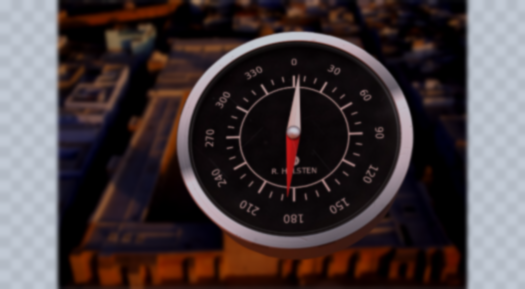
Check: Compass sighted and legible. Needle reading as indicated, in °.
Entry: 185 °
